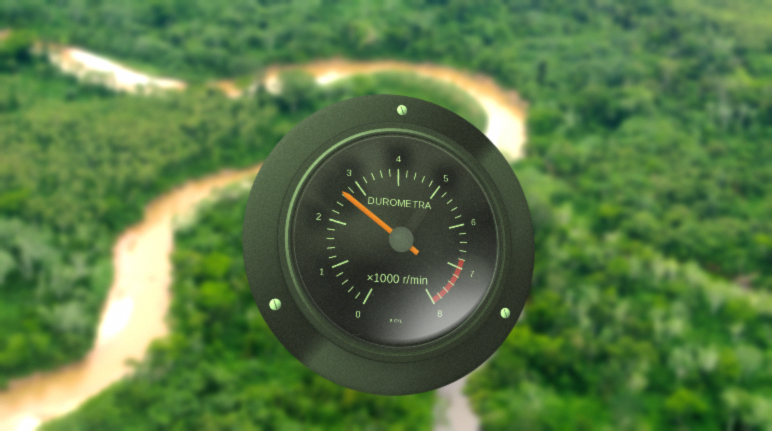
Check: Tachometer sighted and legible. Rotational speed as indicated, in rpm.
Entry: 2600 rpm
